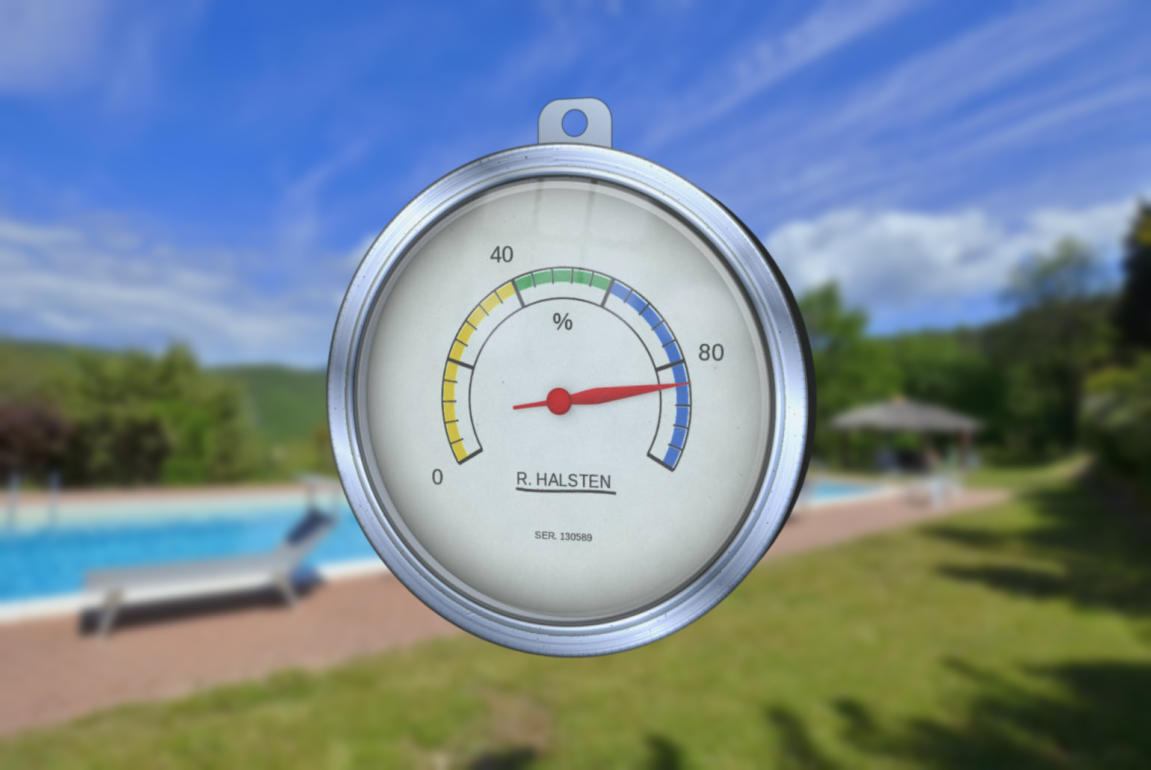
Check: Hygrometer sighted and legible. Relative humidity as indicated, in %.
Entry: 84 %
